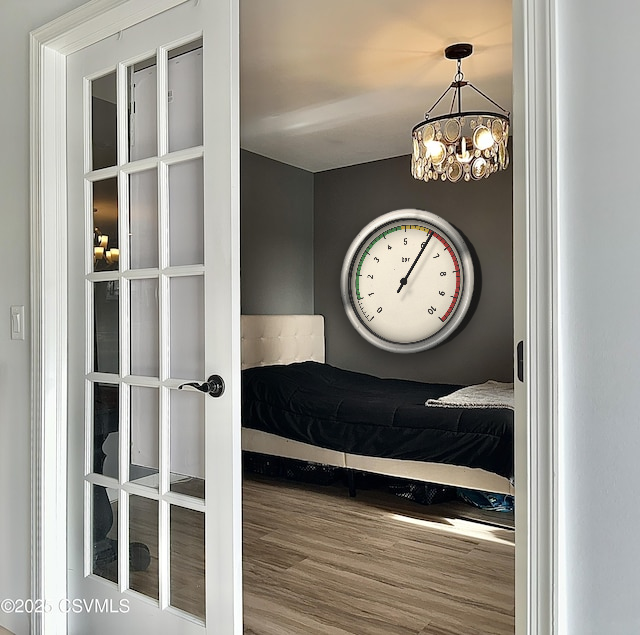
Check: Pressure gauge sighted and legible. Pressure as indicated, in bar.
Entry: 6.2 bar
